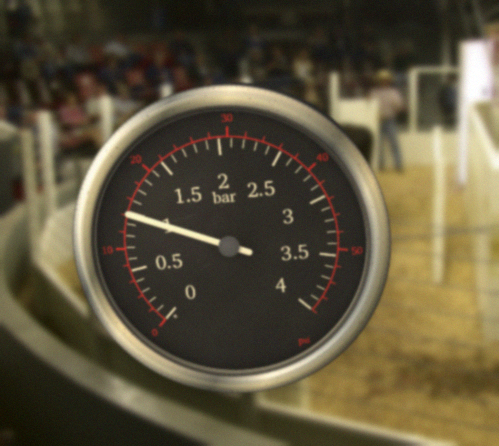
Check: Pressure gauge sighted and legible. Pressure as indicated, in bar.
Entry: 1 bar
